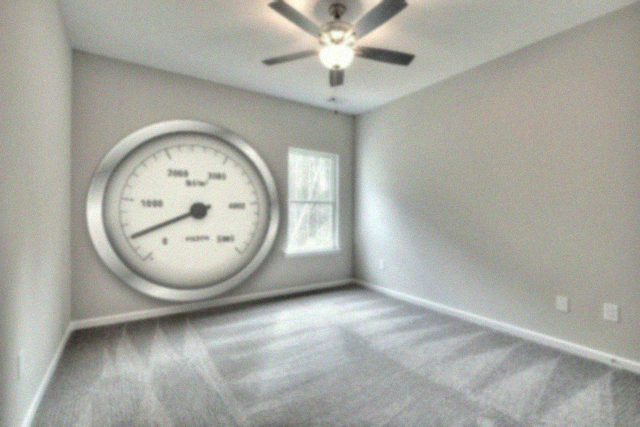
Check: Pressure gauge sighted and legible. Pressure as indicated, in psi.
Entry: 400 psi
